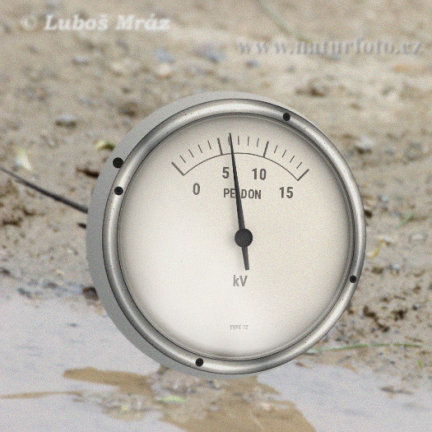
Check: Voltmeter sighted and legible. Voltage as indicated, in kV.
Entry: 6 kV
